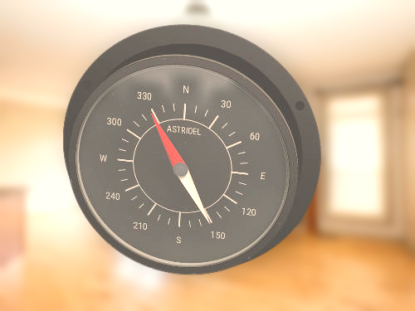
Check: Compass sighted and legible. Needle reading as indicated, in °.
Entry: 330 °
